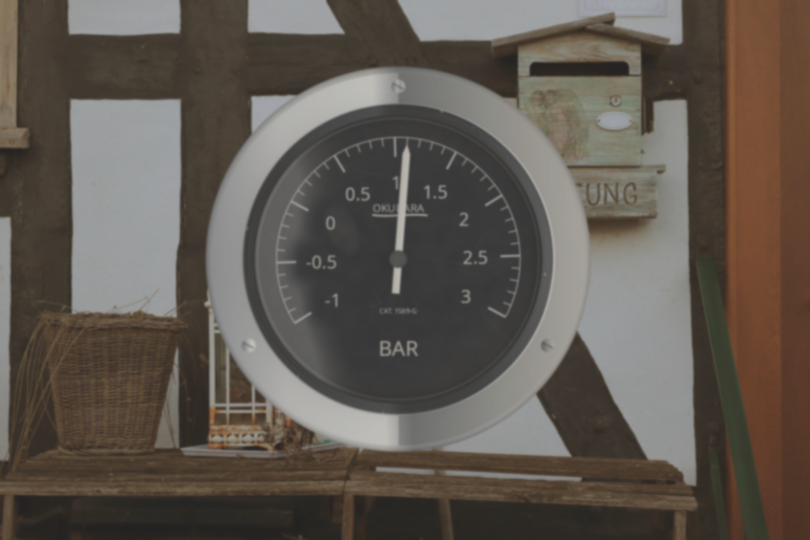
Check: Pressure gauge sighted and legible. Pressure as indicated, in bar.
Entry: 1.1 bar
